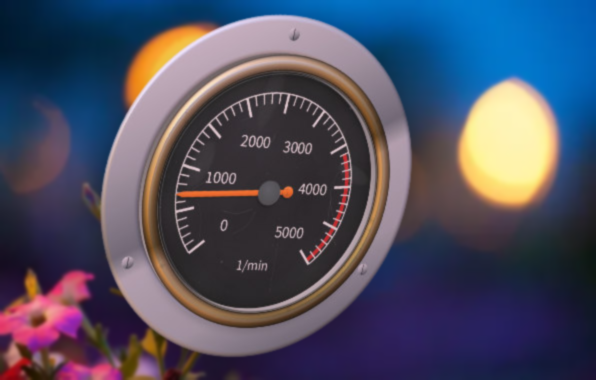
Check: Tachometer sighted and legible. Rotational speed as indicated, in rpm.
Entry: 700 rpm
